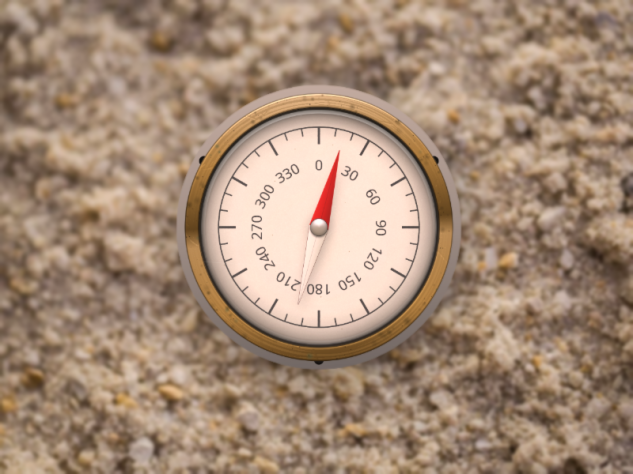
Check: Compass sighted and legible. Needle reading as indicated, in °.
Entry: 15 °
